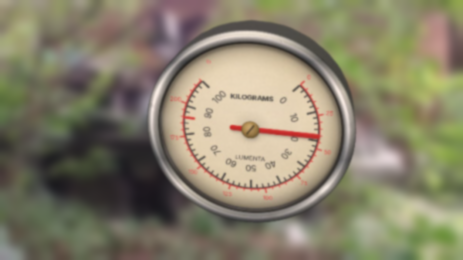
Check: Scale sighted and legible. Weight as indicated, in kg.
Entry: 18 kg
